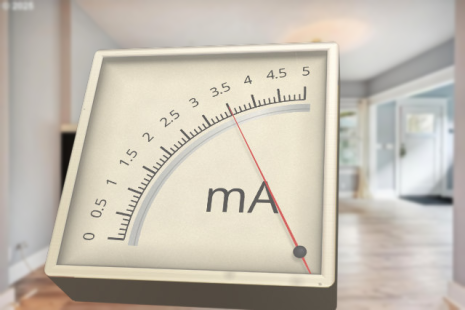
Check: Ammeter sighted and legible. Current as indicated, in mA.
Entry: 3.5 mA
